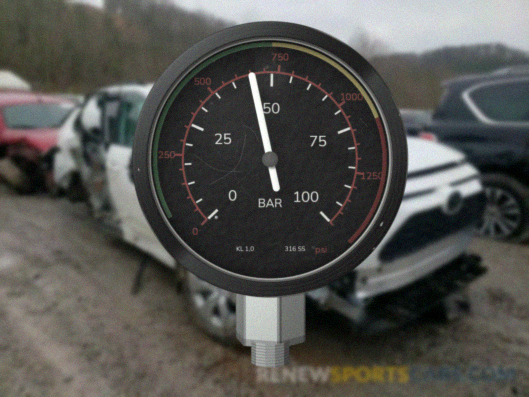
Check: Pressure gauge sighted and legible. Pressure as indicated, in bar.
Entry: 45 bar
